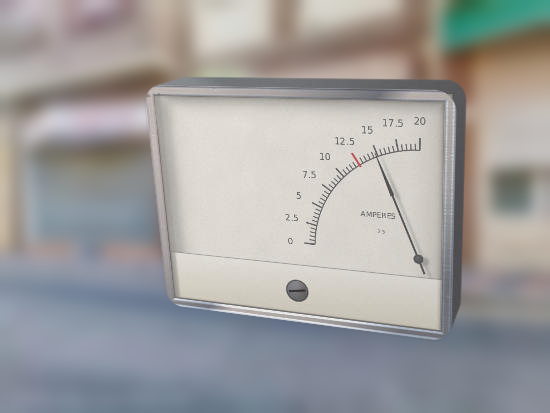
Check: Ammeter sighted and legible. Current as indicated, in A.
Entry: 15 A
